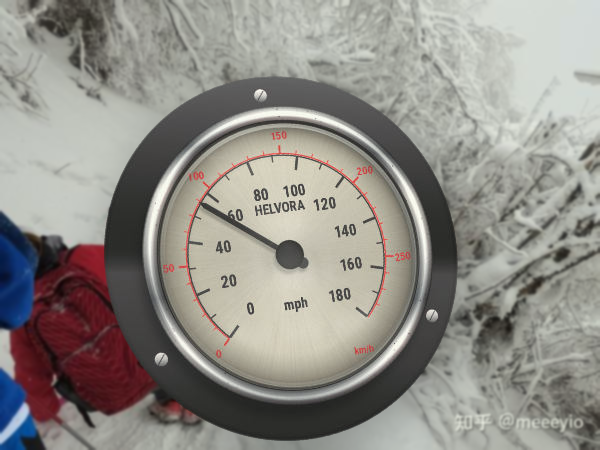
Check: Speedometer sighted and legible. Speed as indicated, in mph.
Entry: 55 mph
